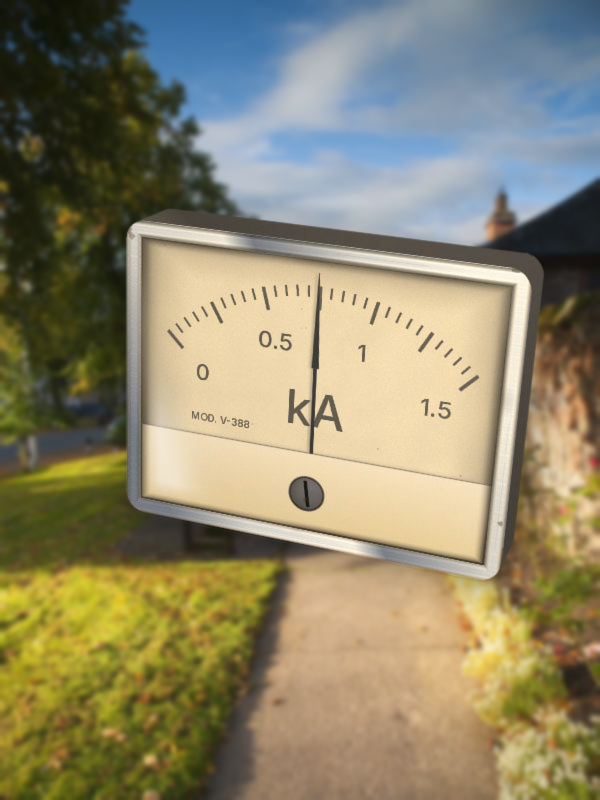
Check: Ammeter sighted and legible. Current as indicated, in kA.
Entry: 0.75 kA
